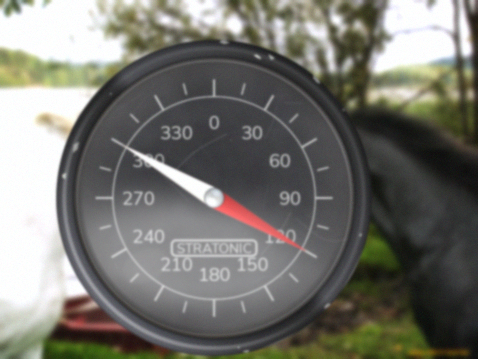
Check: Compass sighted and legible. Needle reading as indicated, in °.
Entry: 120 °
